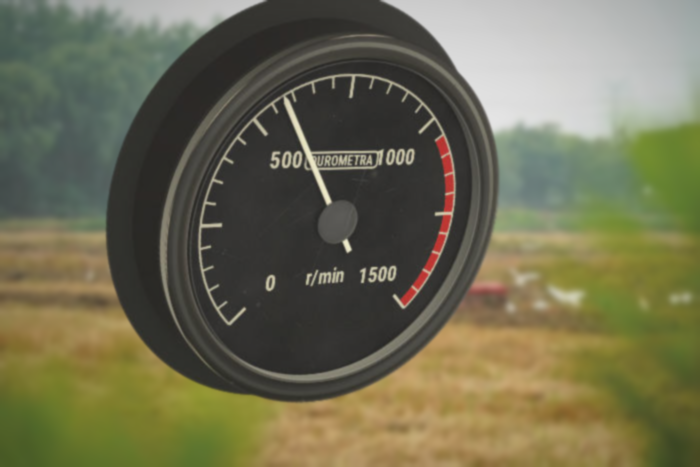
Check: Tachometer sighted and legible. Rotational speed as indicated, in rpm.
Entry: 575 rpm
